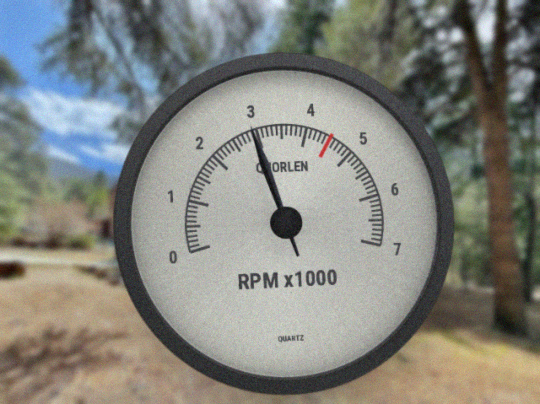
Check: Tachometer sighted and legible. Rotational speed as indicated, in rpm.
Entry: 2900 rpm
